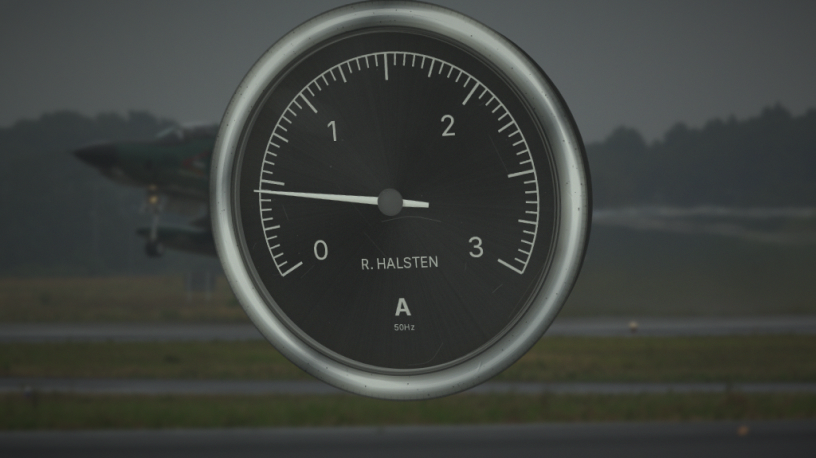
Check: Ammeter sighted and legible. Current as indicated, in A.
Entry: 0.45 A
